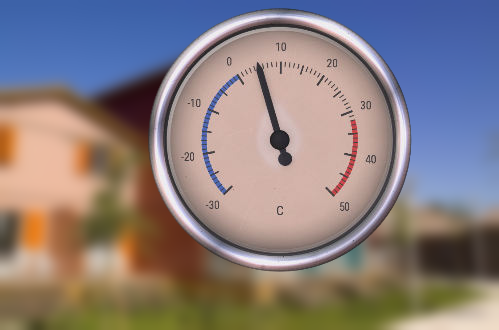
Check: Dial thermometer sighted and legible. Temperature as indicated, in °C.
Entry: 5 °C
